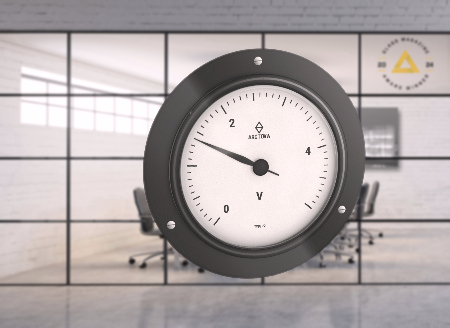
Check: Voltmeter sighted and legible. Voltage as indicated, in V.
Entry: 1.4 V
